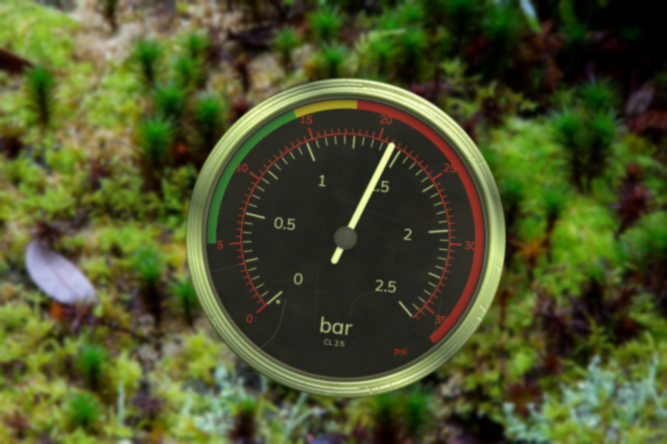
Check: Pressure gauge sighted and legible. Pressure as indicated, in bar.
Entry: 1.45 bar
